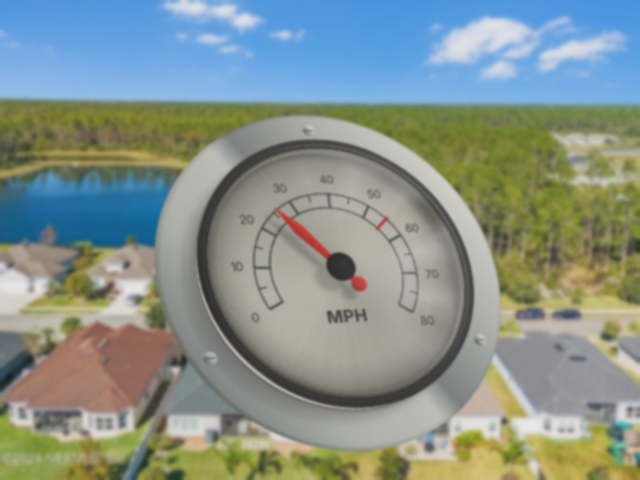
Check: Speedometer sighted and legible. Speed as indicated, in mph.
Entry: 25 mph
